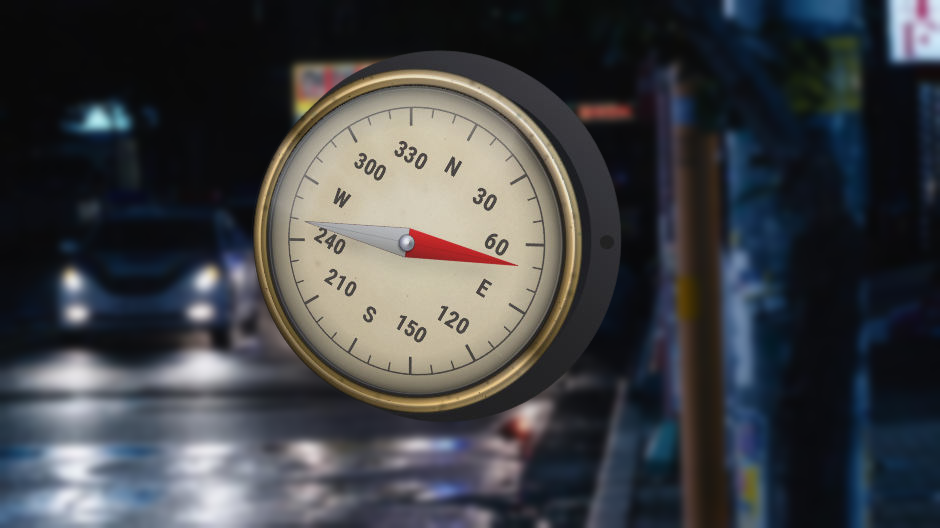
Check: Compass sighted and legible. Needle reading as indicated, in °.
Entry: 70 °
